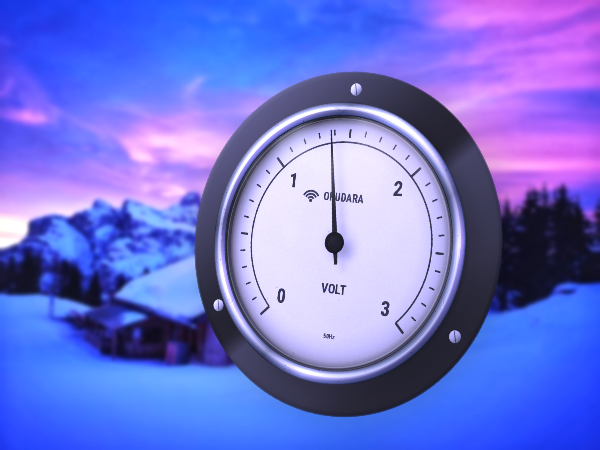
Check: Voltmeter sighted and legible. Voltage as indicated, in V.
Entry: 1.4 V
